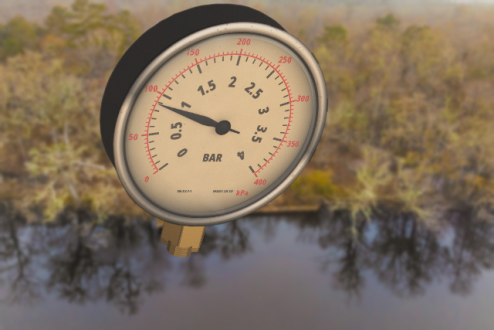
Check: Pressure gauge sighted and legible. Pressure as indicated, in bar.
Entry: 0.9 bar
